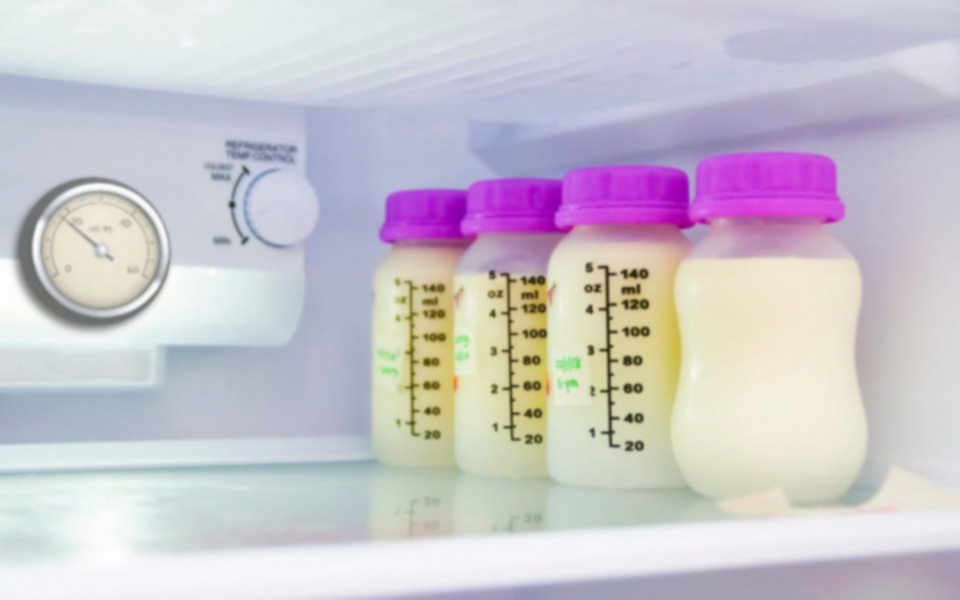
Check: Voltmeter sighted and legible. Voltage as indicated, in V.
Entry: 17.5 V
